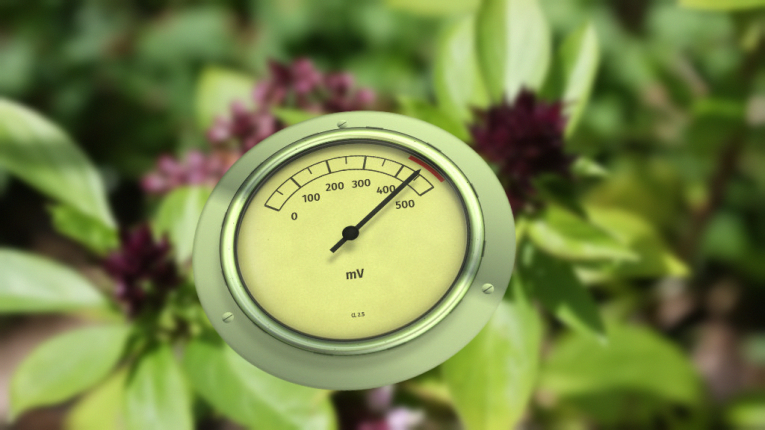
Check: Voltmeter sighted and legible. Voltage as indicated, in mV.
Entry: 450 mV
